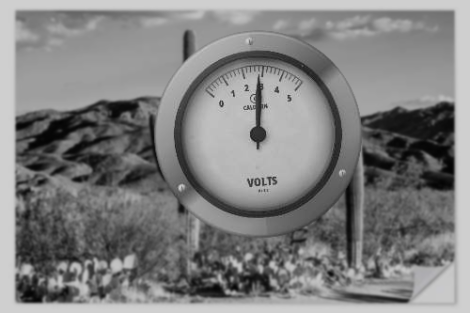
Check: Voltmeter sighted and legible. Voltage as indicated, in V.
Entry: 2.8 V
